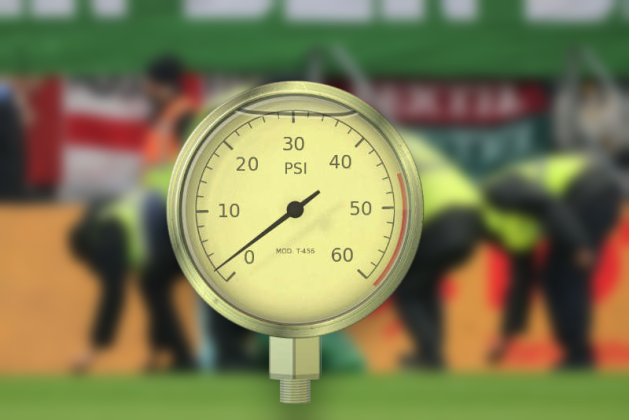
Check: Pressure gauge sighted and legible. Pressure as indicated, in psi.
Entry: 2 psi
